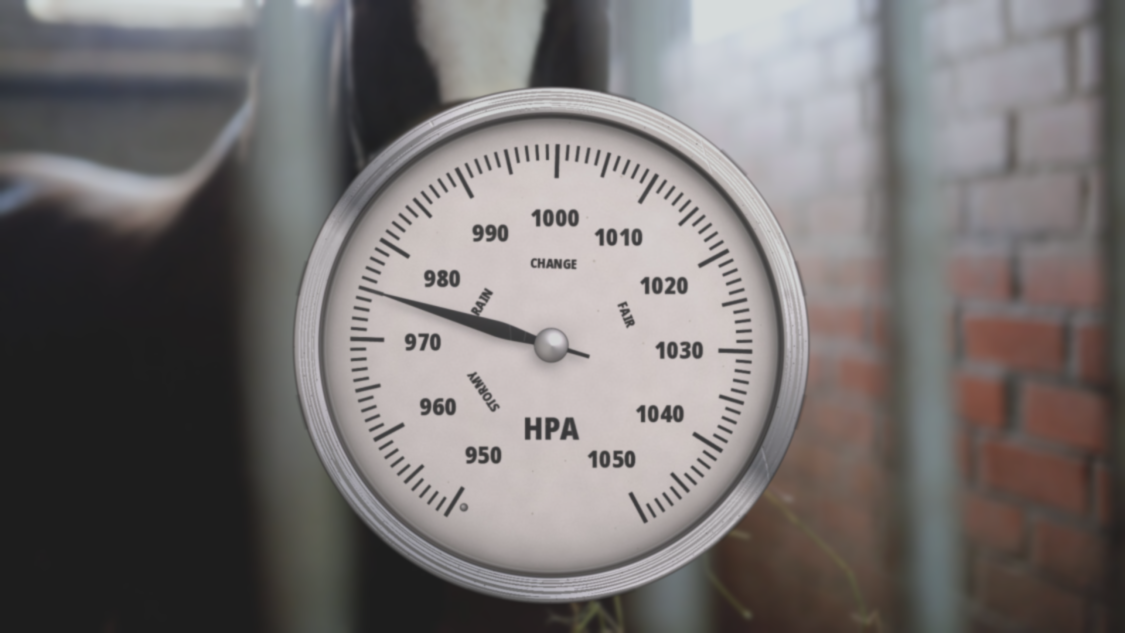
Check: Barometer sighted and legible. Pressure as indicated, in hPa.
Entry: 975 hPa
